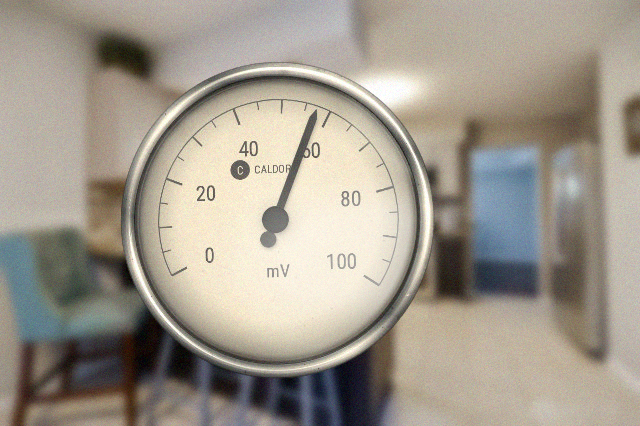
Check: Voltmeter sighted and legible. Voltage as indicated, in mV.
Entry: 57.5 mV
